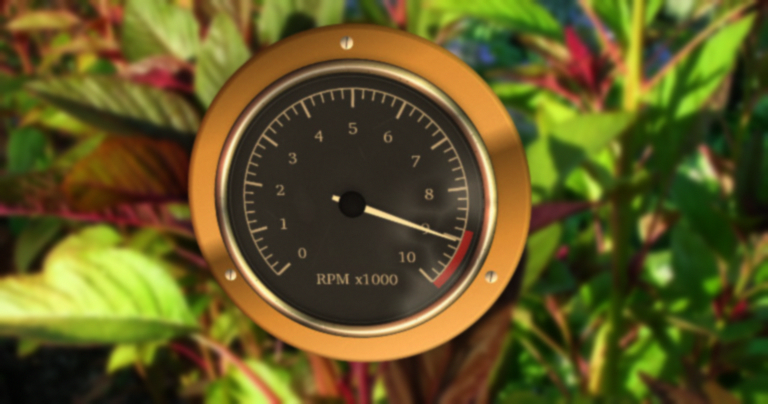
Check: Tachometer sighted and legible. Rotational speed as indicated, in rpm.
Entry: 9000 rpm
